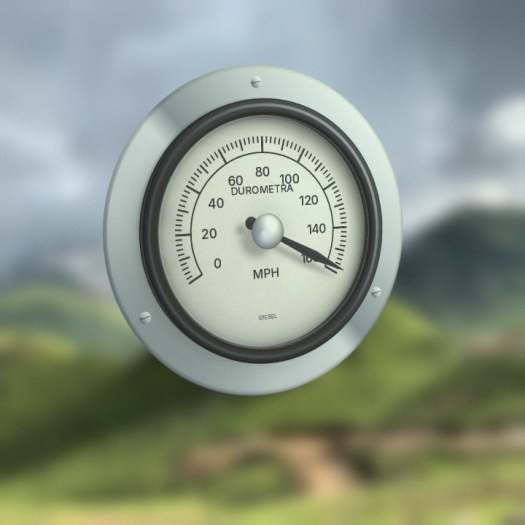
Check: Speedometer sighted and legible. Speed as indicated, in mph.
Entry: 158 mph
